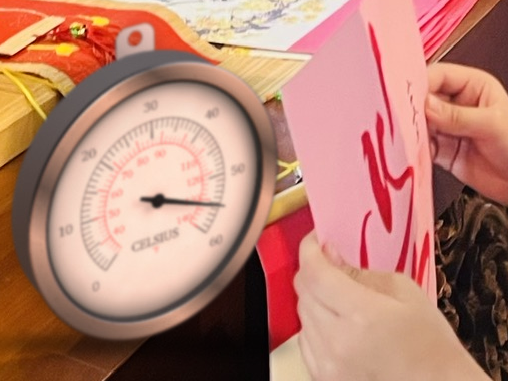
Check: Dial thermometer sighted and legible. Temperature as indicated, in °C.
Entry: 55 °C
